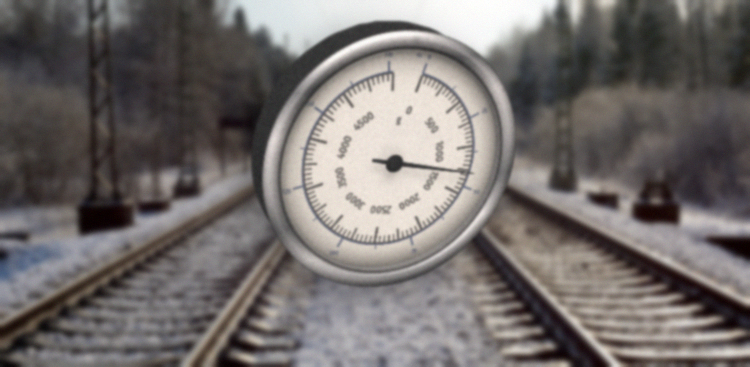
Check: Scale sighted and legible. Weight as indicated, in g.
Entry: 1250 g
